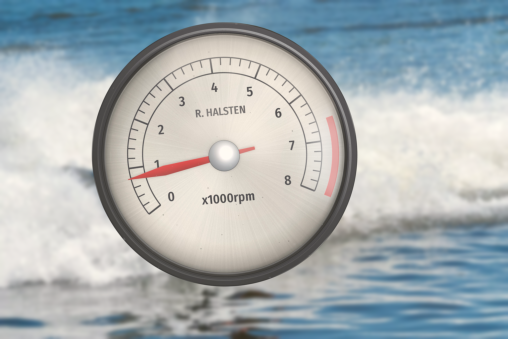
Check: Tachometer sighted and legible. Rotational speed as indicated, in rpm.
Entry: 800 rpm
